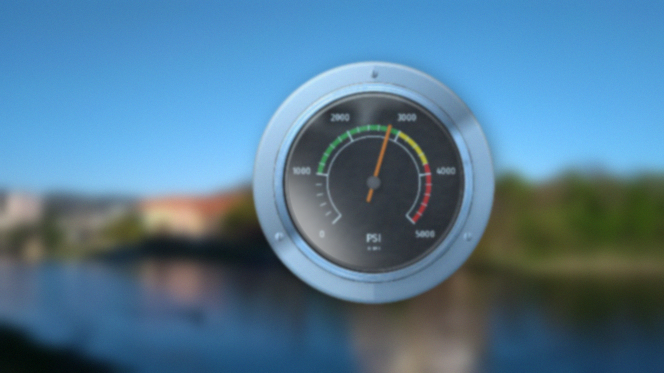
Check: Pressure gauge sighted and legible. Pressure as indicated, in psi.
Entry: 2800 psi
